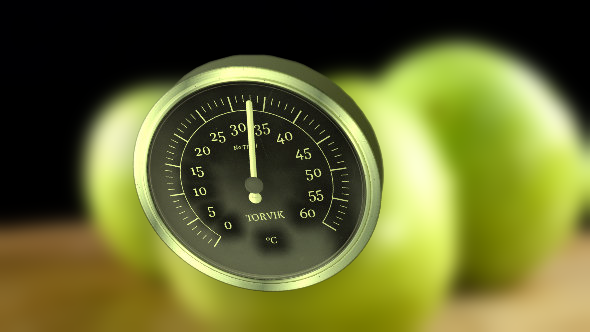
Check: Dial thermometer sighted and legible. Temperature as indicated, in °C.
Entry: 33 °C
